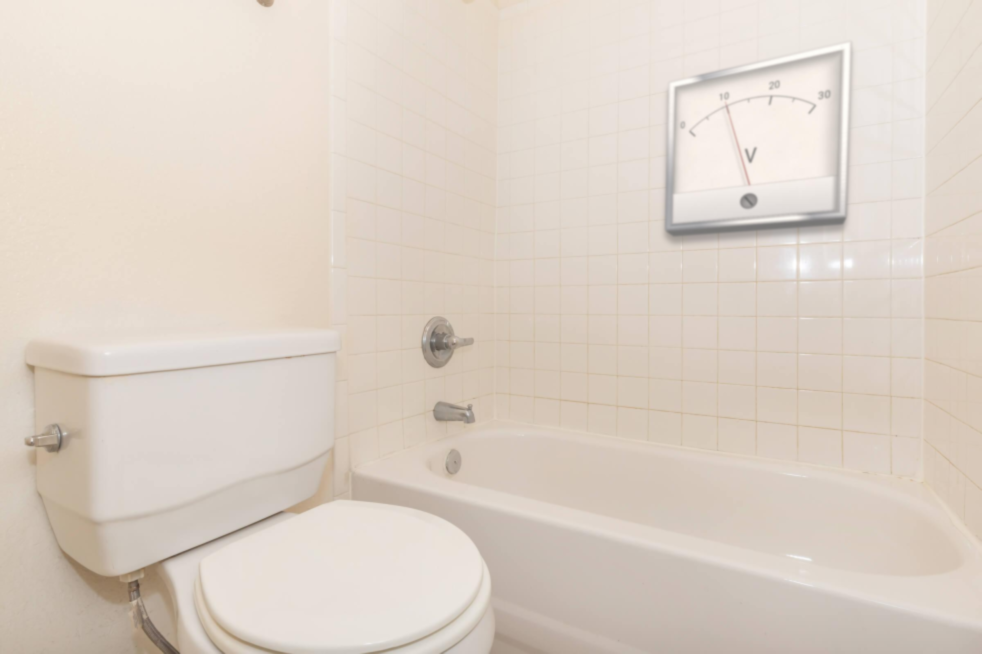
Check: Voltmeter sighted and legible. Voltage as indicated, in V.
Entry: 10 V
